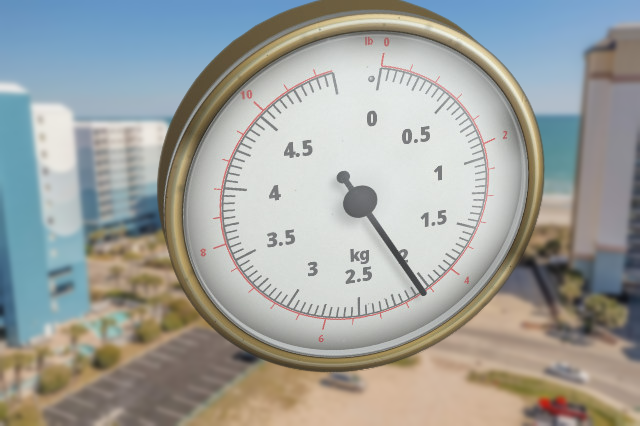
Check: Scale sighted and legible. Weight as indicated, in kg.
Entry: 2.05 kg
